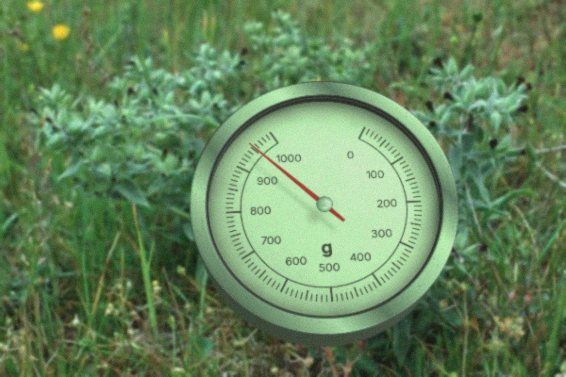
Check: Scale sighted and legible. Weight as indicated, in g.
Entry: 950 g
